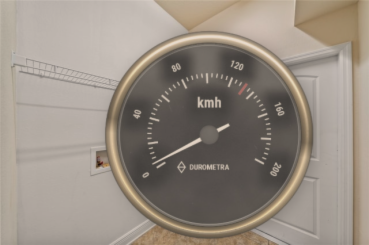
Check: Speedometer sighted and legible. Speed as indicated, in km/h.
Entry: 4 km/h
